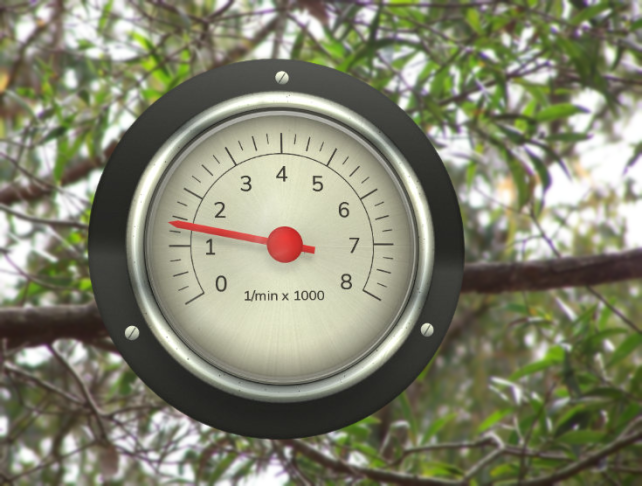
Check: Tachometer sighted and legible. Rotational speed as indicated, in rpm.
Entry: 1375 rpm
